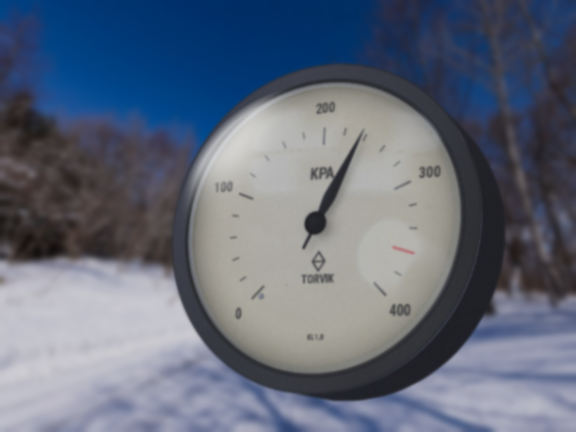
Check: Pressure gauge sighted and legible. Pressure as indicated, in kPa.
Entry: 240 kPa
